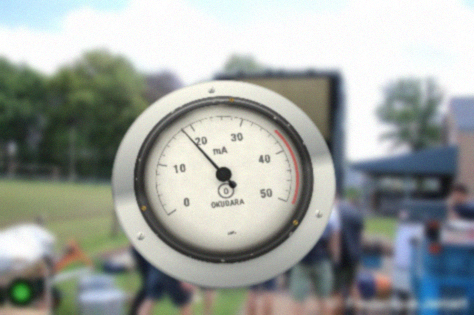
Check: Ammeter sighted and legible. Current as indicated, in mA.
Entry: 18 mA
